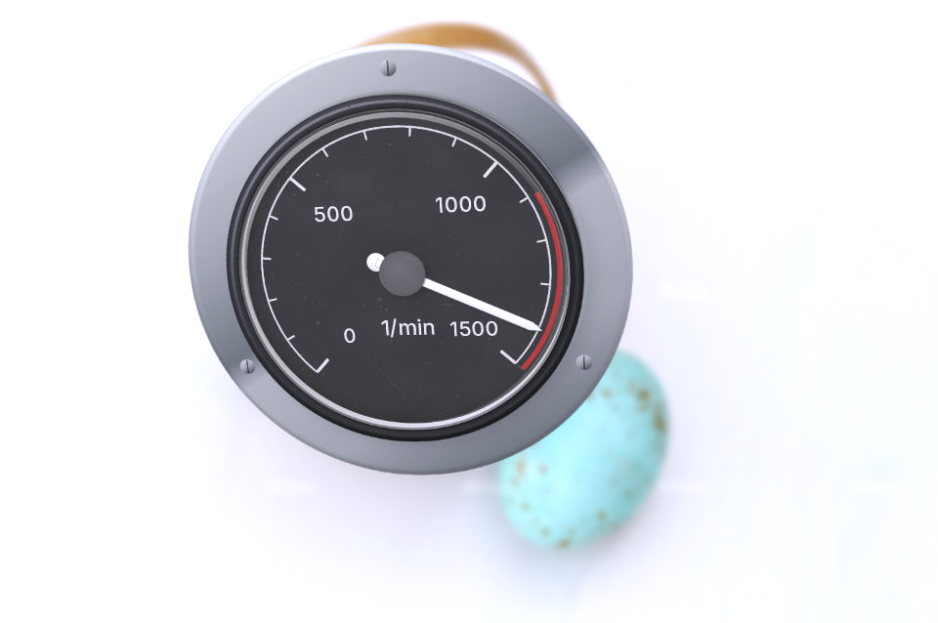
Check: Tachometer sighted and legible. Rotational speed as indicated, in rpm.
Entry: 1400 rpm
